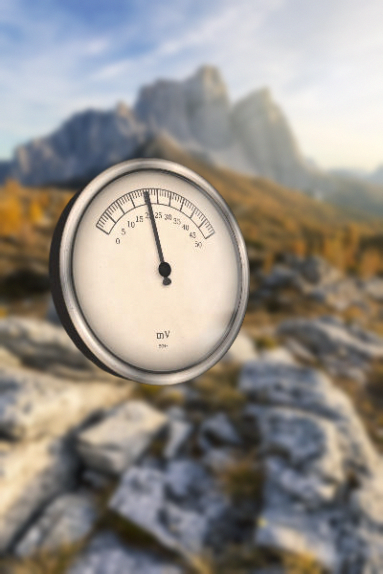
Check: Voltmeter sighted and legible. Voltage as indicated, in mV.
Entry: 20 mV
